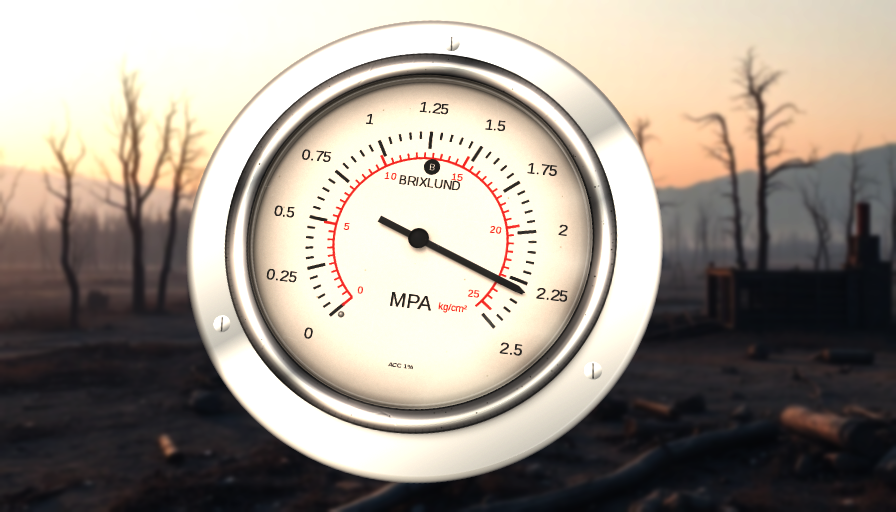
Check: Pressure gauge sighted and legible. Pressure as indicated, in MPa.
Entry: 2.3 MPa
